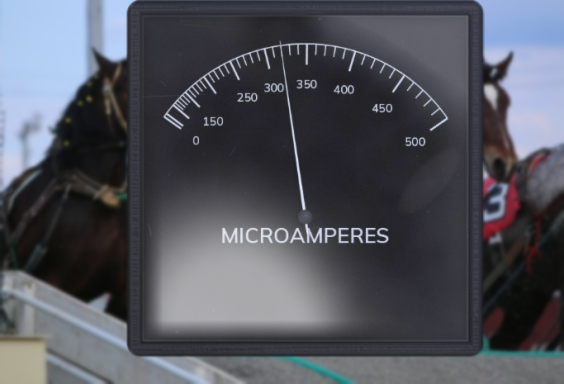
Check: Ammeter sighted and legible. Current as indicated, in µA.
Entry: 320 µA
